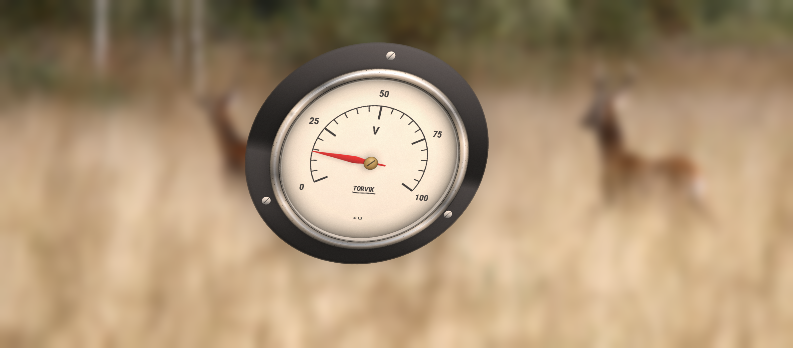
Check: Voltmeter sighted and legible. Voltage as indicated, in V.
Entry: 15 V
